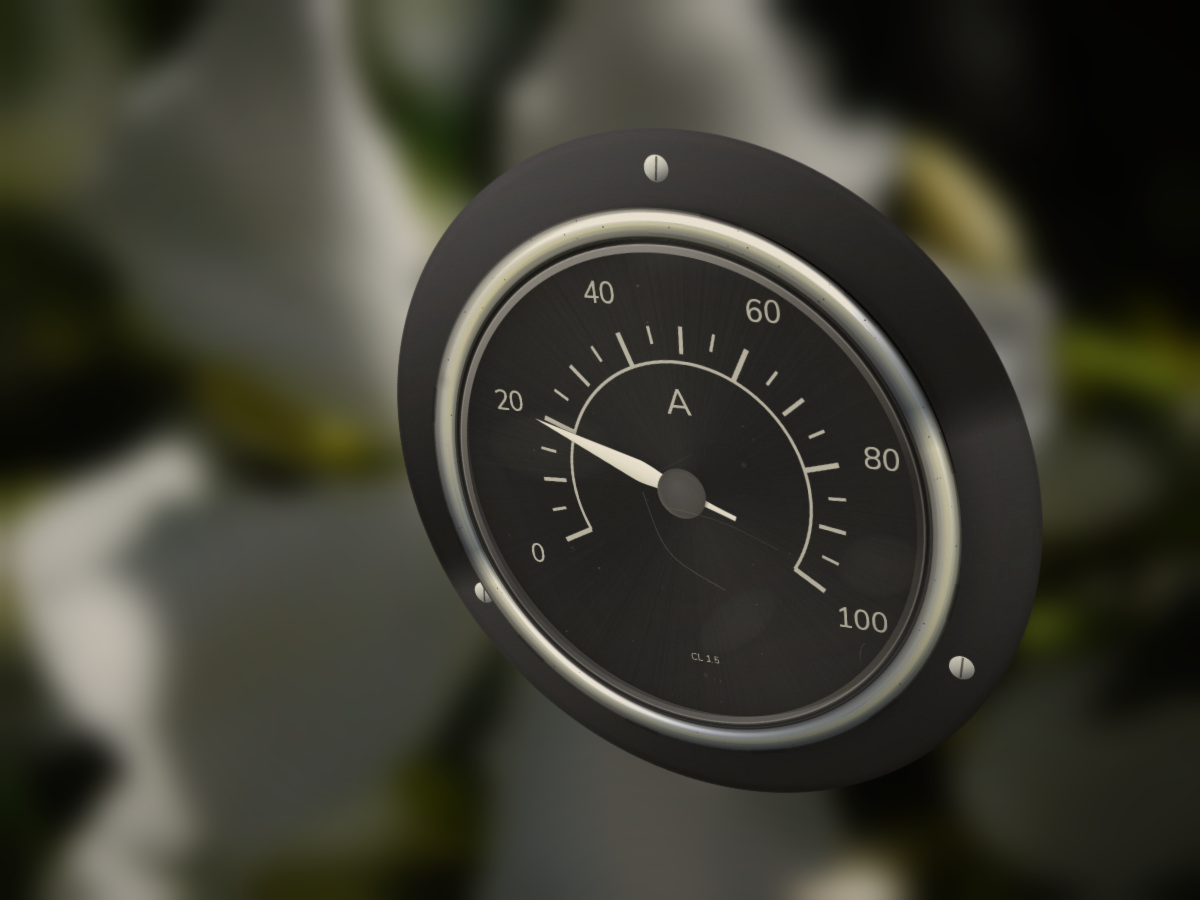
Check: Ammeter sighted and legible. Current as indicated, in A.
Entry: 20 A
